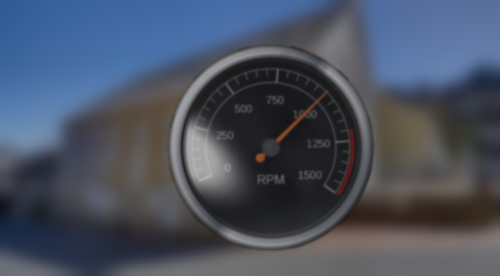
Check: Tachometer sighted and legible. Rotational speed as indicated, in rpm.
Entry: 1000 rpm
